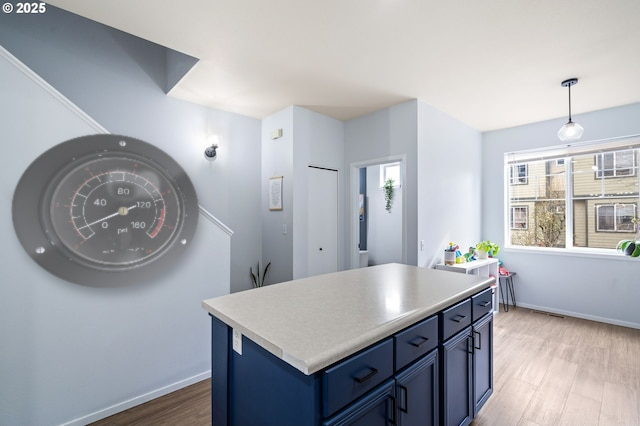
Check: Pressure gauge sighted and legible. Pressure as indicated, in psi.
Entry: 10 psi
